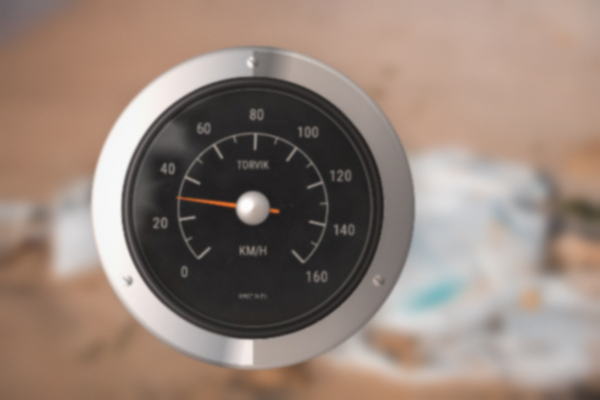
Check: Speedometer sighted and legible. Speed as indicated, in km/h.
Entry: 30 km/h
